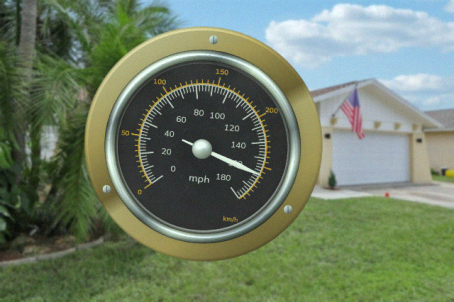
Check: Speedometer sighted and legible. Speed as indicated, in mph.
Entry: 160 mph
